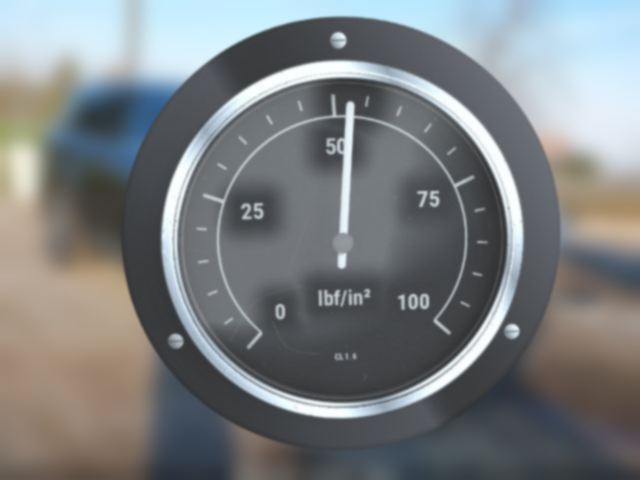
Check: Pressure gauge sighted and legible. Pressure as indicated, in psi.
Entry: 52.5 psi
